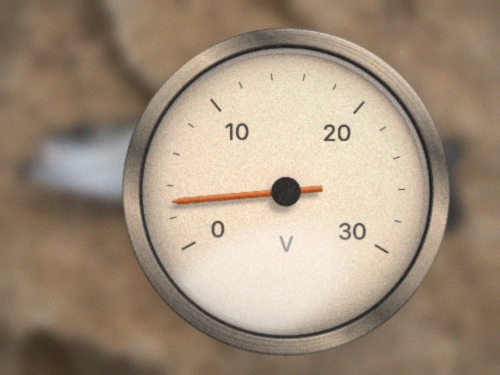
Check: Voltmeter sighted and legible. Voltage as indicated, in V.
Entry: 3 V
